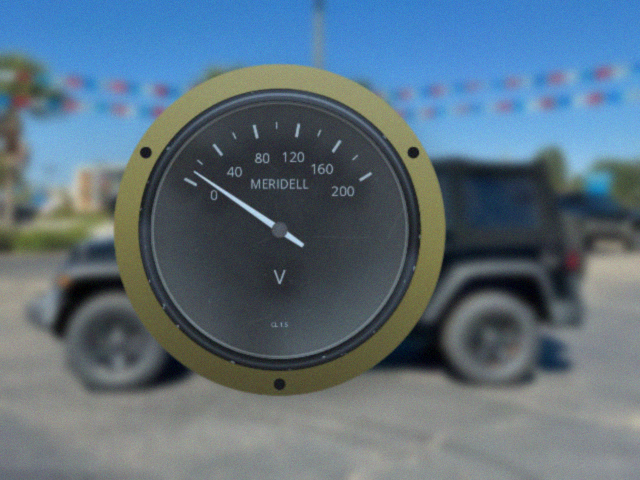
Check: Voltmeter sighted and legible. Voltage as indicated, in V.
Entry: 10 V
